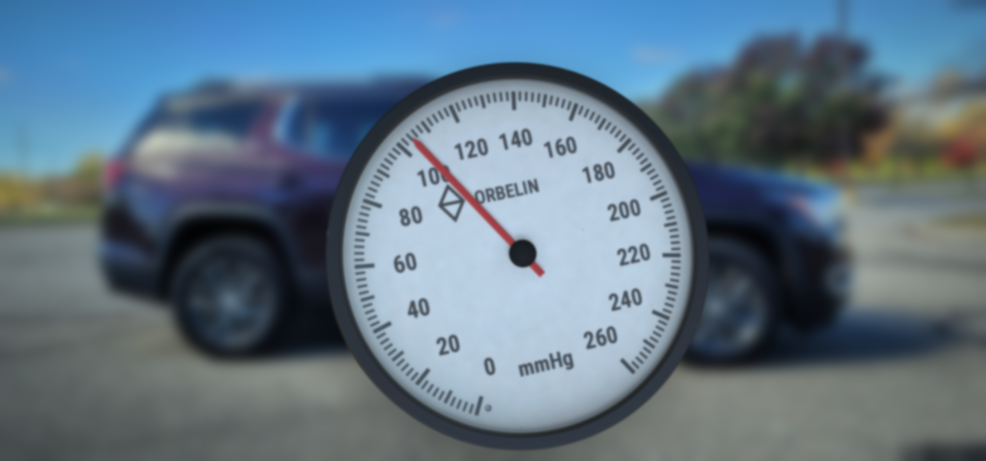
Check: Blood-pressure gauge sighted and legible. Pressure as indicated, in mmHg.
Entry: 104 mmHg
